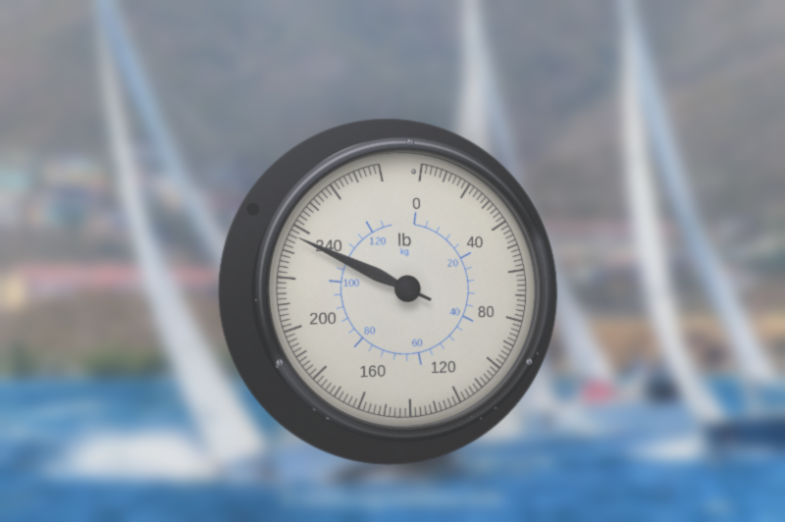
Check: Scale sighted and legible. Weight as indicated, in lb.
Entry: 236 lb
